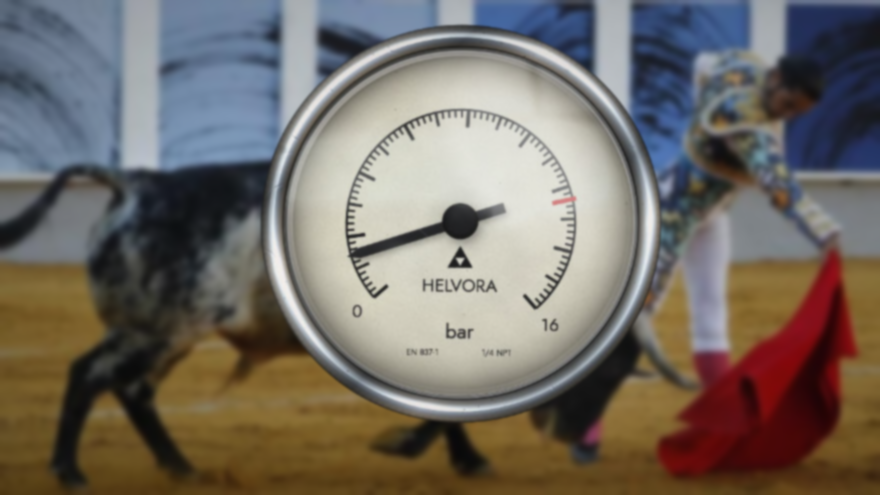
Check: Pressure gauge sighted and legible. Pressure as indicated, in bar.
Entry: 1.4 bar
